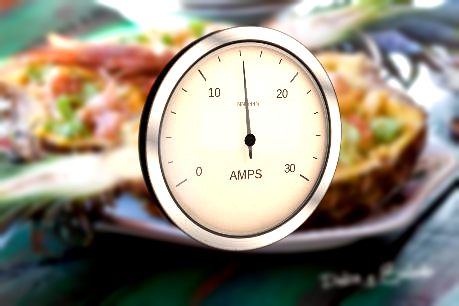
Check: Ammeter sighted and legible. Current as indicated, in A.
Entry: 14 A
